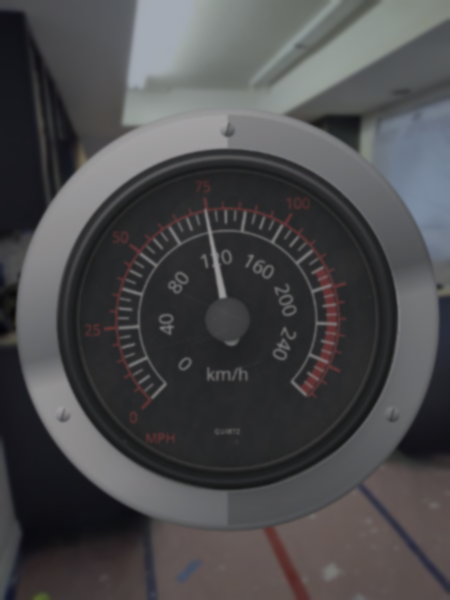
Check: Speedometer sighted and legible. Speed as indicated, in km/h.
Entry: 120 km/h
